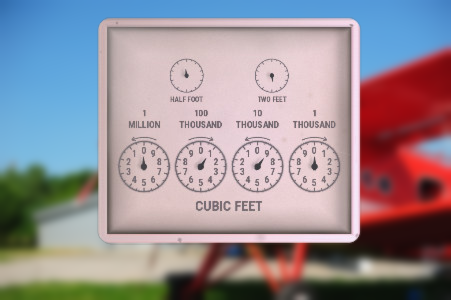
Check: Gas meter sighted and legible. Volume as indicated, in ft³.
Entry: 9000 ft³
